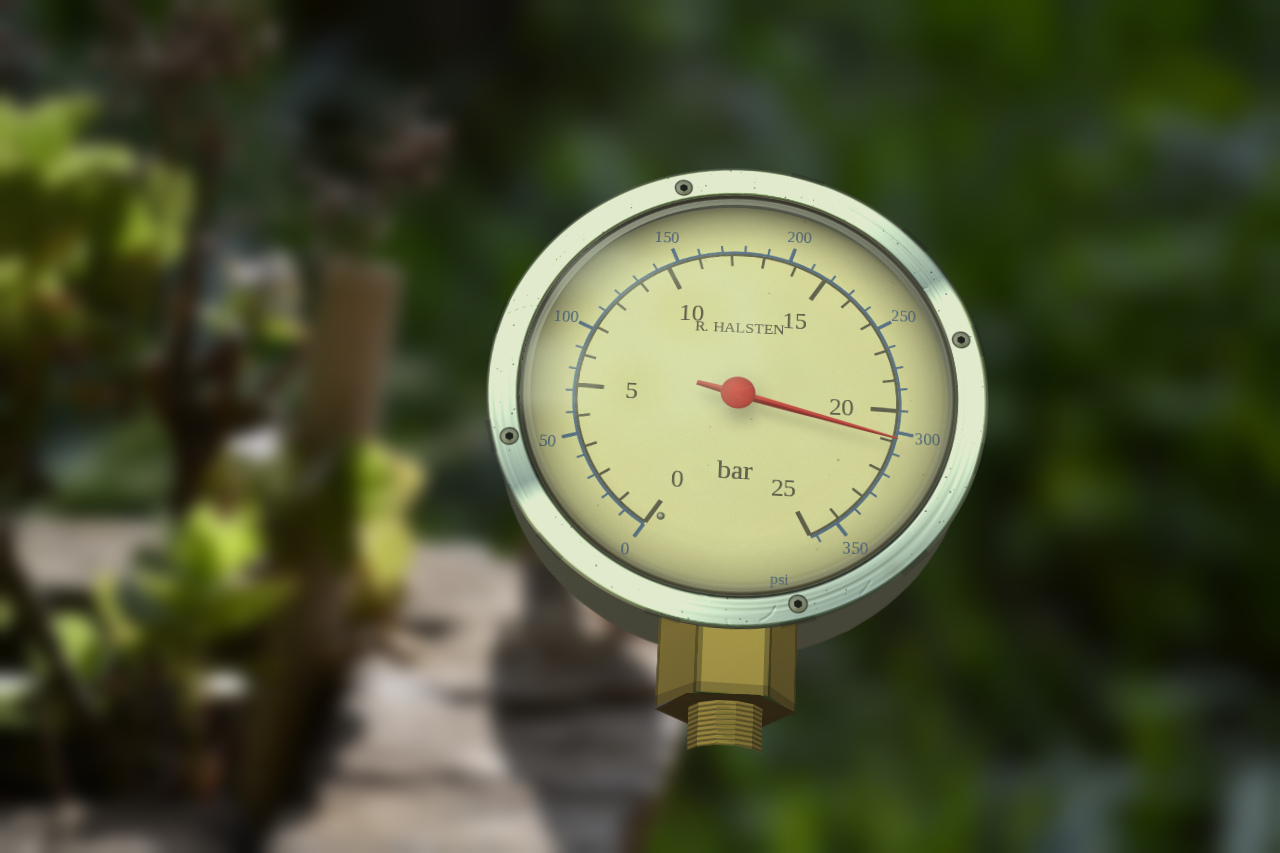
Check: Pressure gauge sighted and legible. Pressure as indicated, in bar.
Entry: 21 bar
